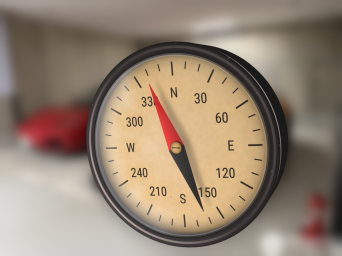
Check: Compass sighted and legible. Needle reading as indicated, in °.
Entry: 340 °
